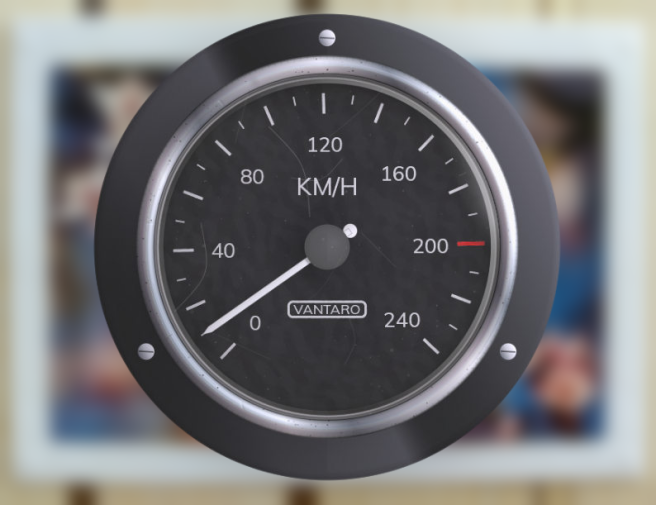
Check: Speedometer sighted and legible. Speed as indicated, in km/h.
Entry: 10 km/h
